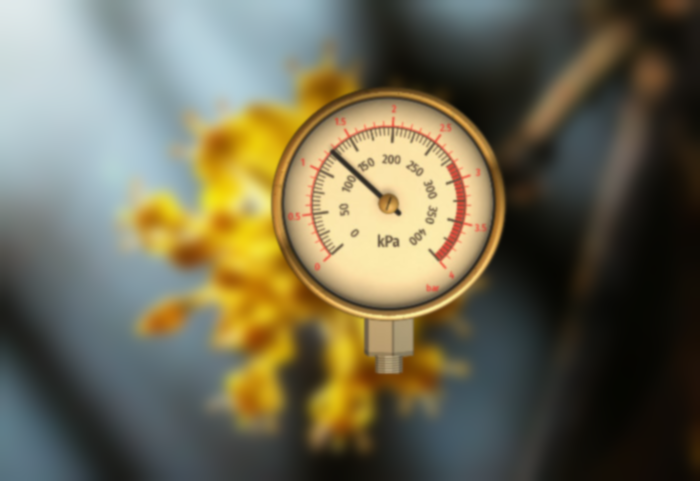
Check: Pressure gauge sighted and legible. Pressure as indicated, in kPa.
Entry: 125 kPa
